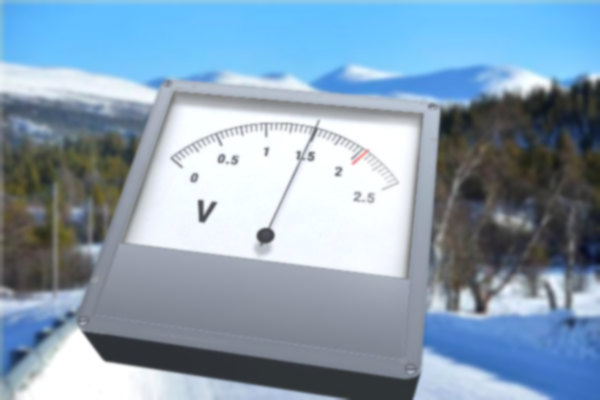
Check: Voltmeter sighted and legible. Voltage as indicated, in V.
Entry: 1.5 V
